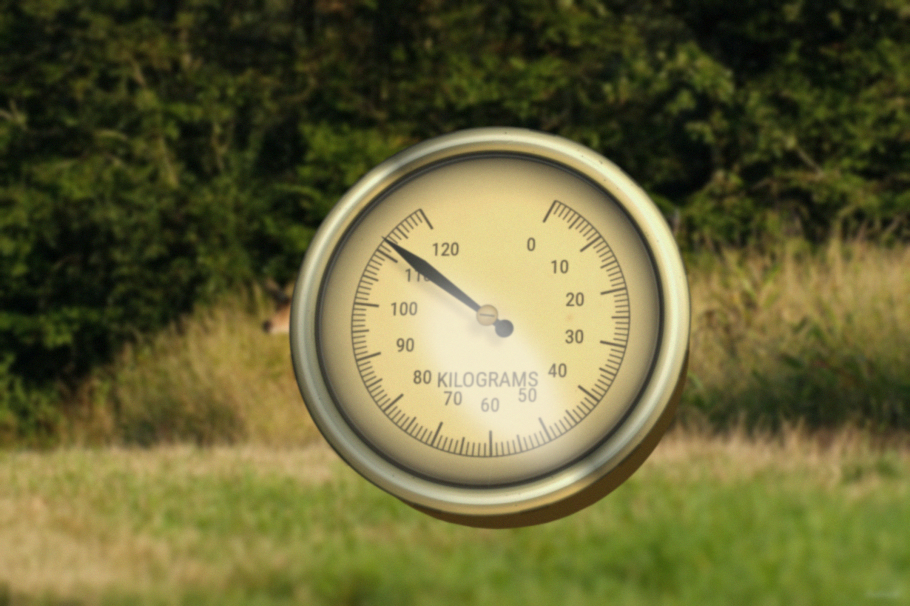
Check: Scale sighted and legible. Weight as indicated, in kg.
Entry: 112 kg
